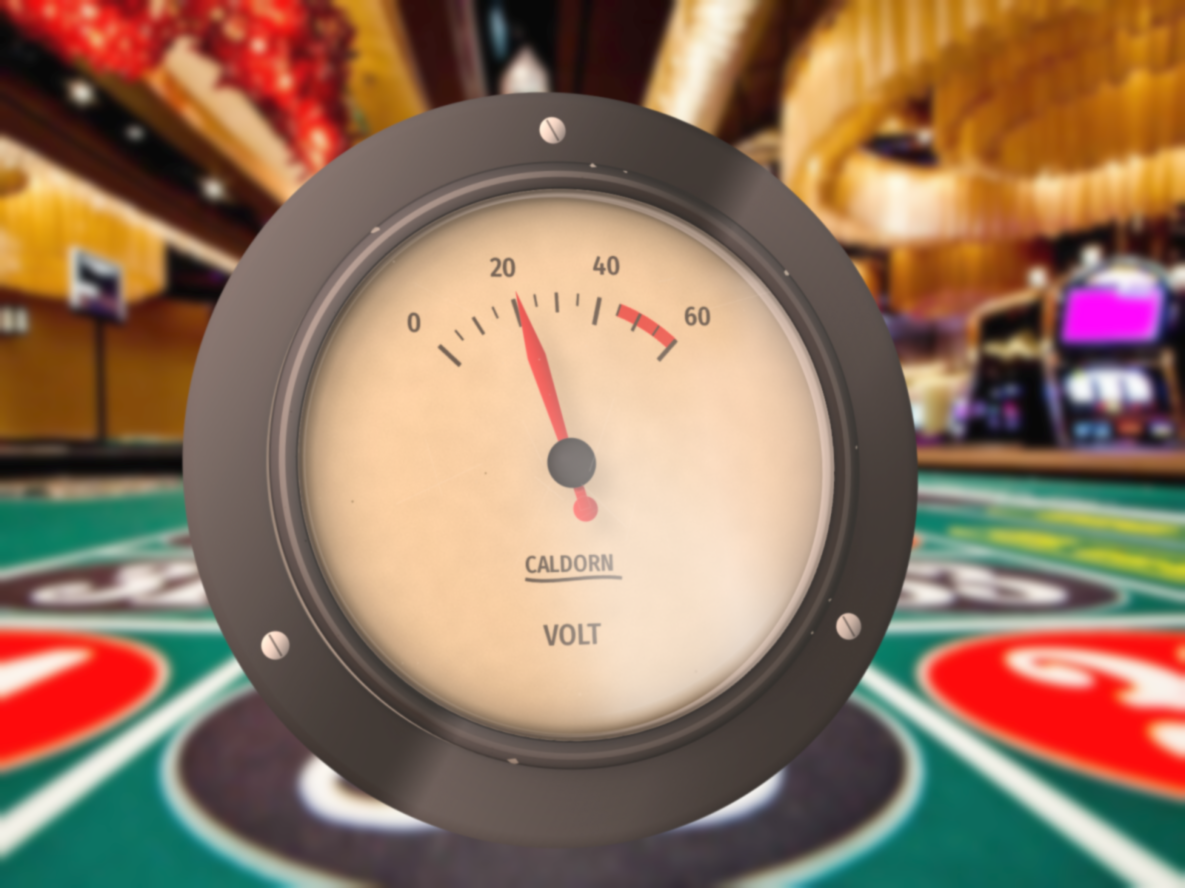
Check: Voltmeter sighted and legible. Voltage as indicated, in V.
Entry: 20 V
